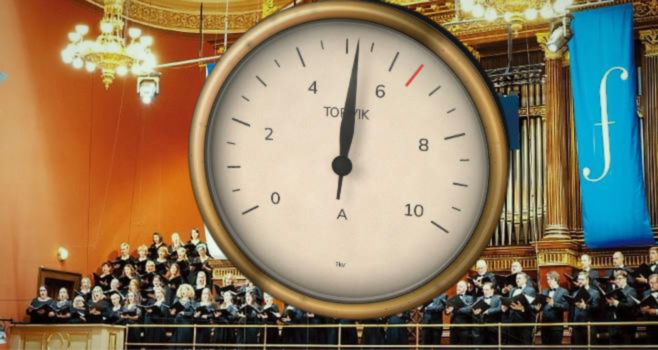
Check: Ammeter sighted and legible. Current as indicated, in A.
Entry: 5.25 A
